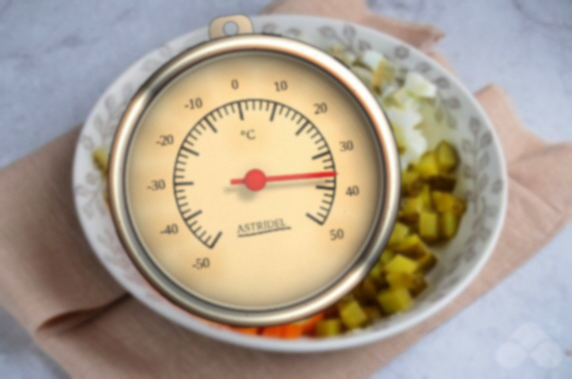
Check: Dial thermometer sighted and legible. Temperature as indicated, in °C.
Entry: 36 °C
